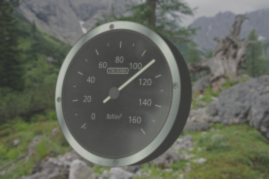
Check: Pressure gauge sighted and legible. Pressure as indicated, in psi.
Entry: 110 psi
